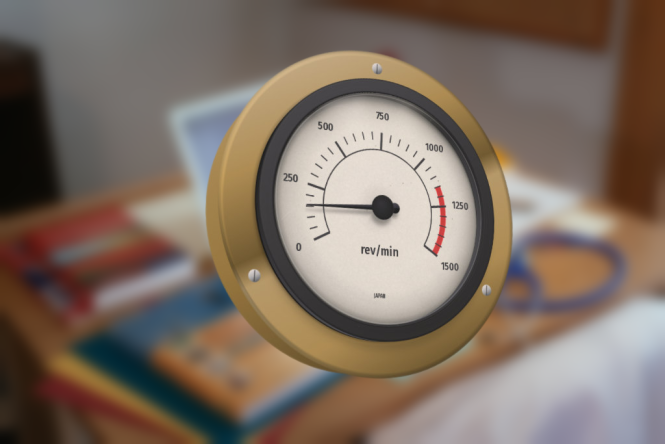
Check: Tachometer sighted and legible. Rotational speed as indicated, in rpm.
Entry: 150 rpm
